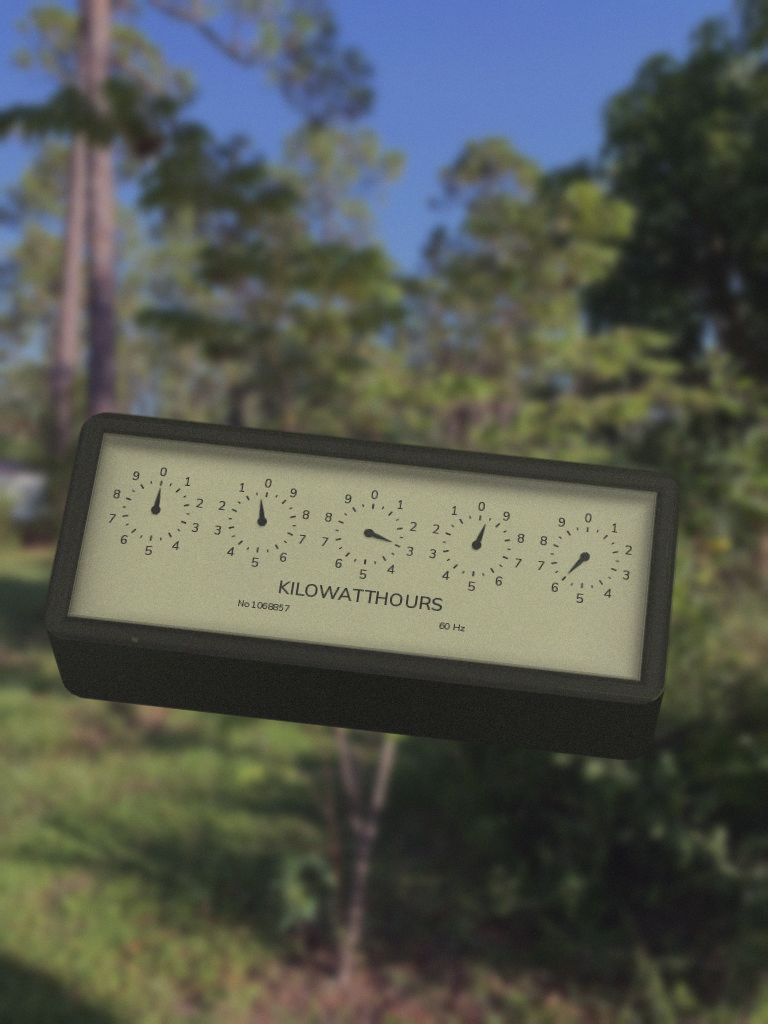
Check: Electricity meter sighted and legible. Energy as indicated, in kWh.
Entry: 296 kWh
